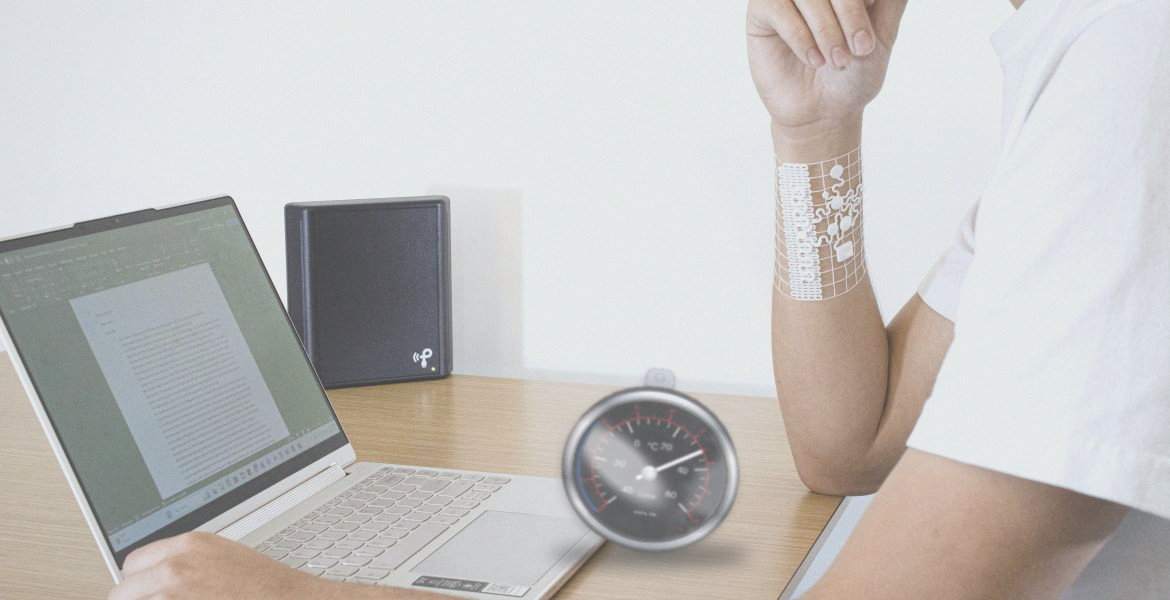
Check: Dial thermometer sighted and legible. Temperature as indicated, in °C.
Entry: 32 °C
